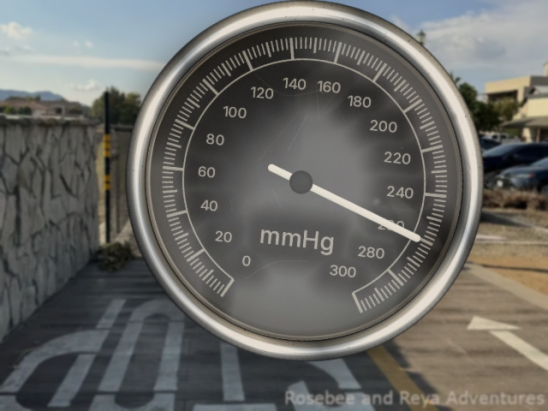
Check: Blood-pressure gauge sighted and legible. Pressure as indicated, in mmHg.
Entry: 260 mmHg
